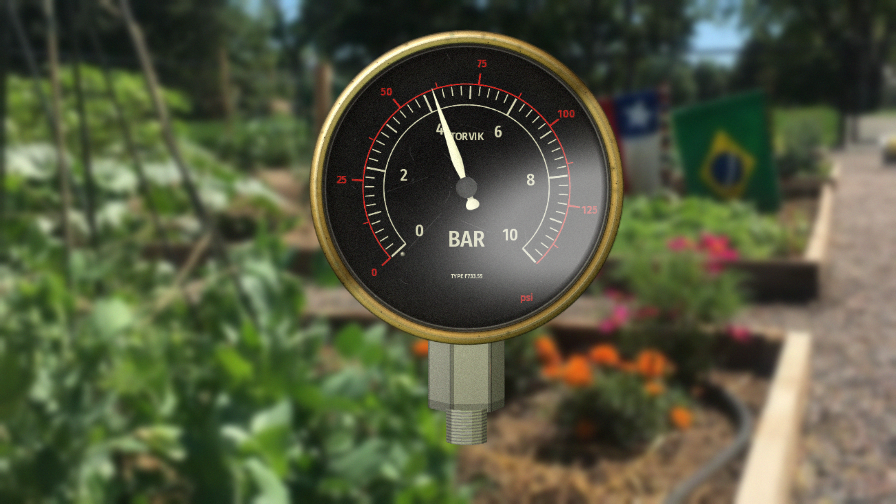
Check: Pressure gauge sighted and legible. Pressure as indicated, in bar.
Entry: 4.2 bar
